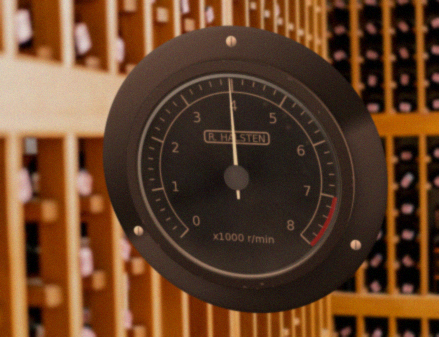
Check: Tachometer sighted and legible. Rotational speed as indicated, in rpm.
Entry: 4000 rpm
